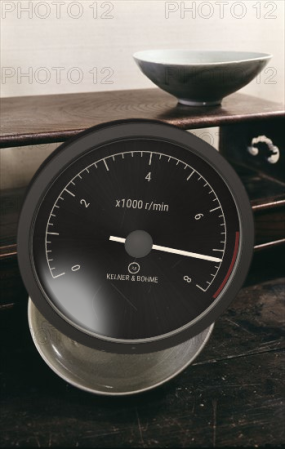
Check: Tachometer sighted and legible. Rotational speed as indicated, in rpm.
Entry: 7200 rpm
